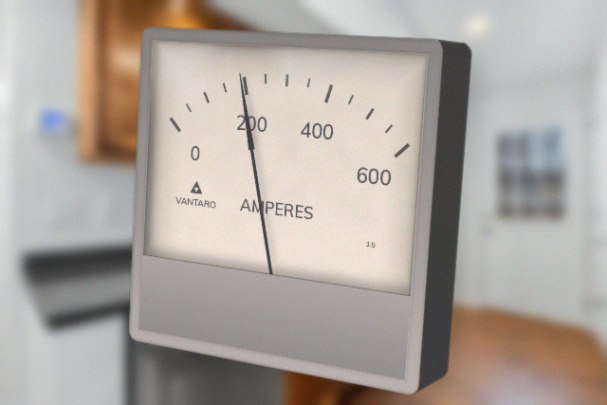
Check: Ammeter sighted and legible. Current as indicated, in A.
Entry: 200 A
